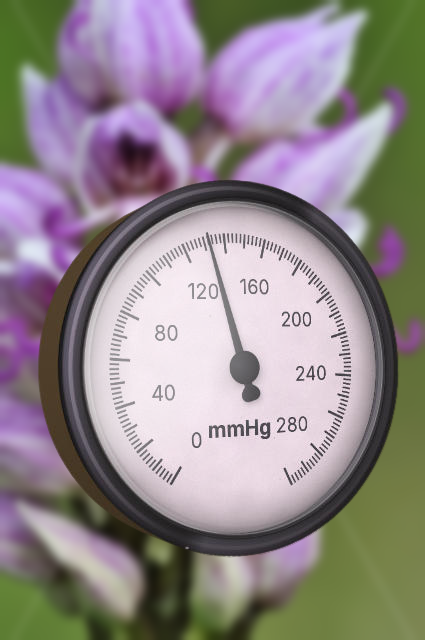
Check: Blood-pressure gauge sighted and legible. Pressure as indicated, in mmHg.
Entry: 130 mmHg
